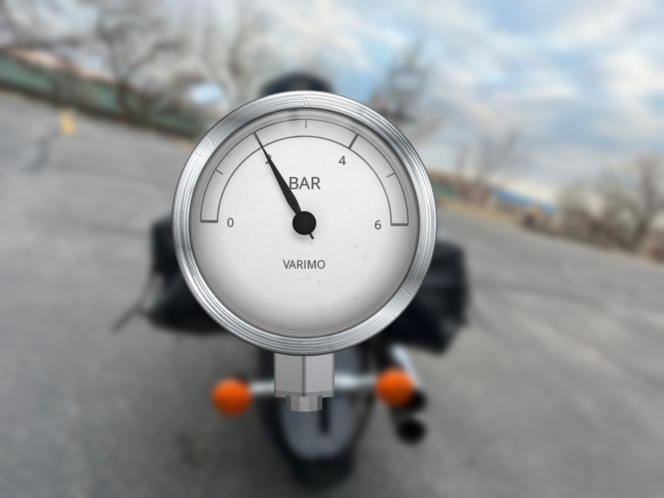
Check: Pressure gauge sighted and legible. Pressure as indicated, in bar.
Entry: 2 bar
